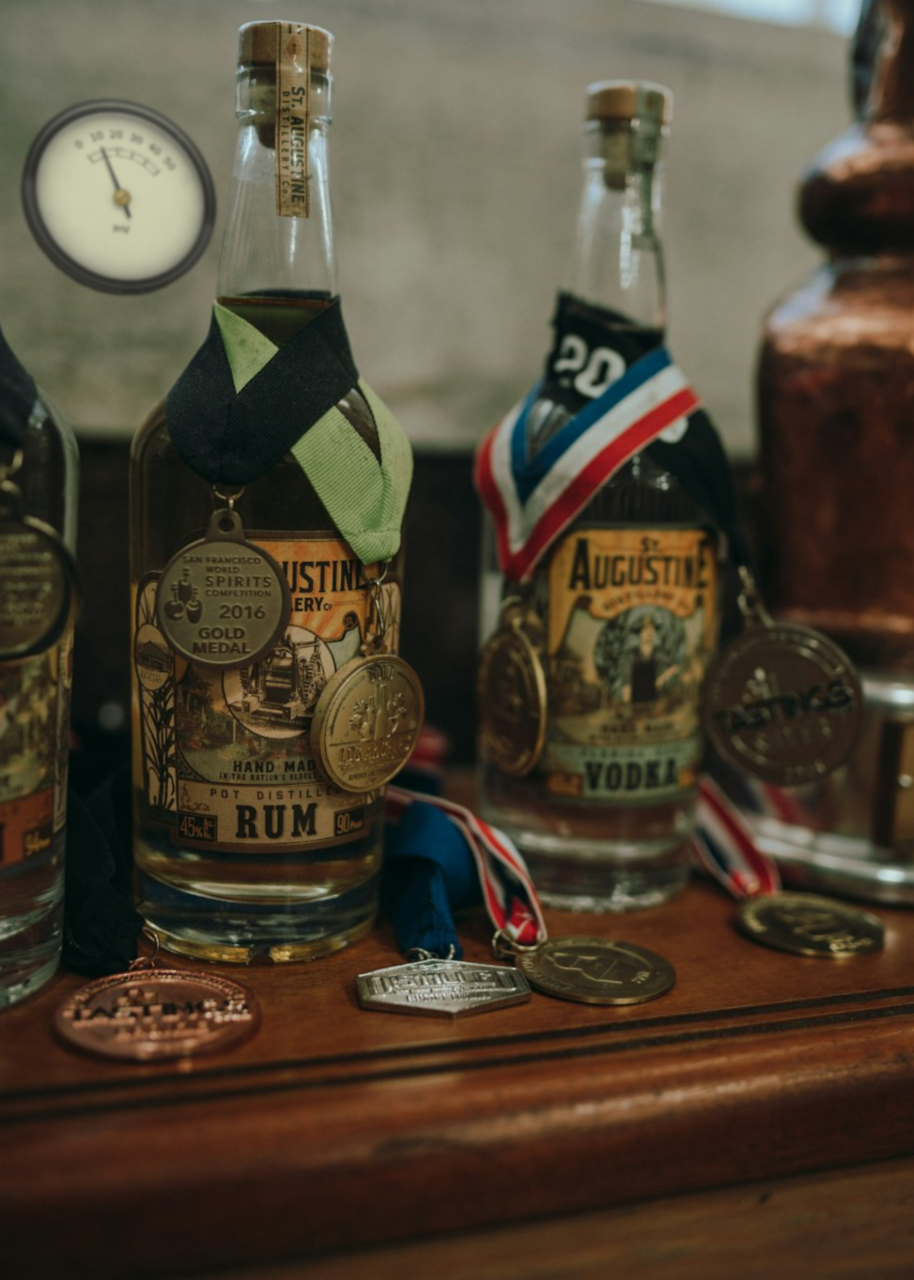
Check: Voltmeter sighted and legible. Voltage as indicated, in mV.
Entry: 10 mV
